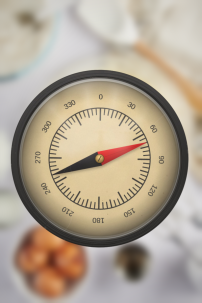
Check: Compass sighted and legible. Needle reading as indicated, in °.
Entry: 70 °
